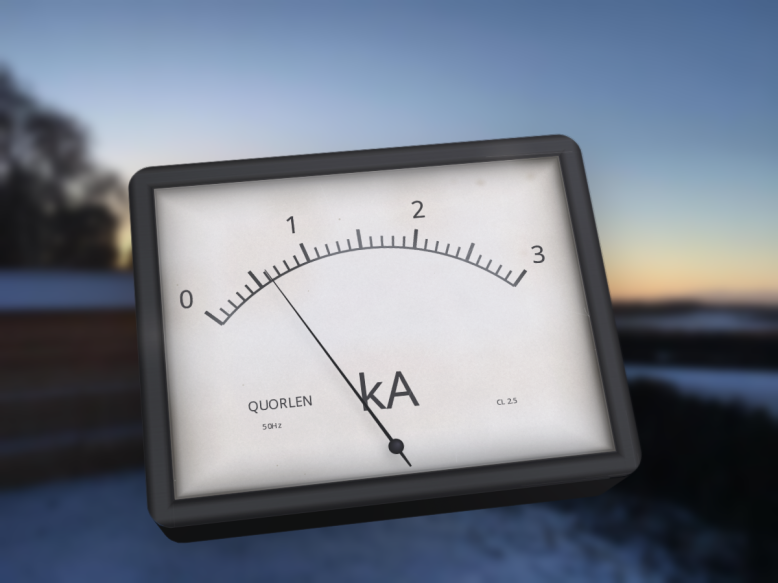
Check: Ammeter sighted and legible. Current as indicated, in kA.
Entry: 0.6 kA
